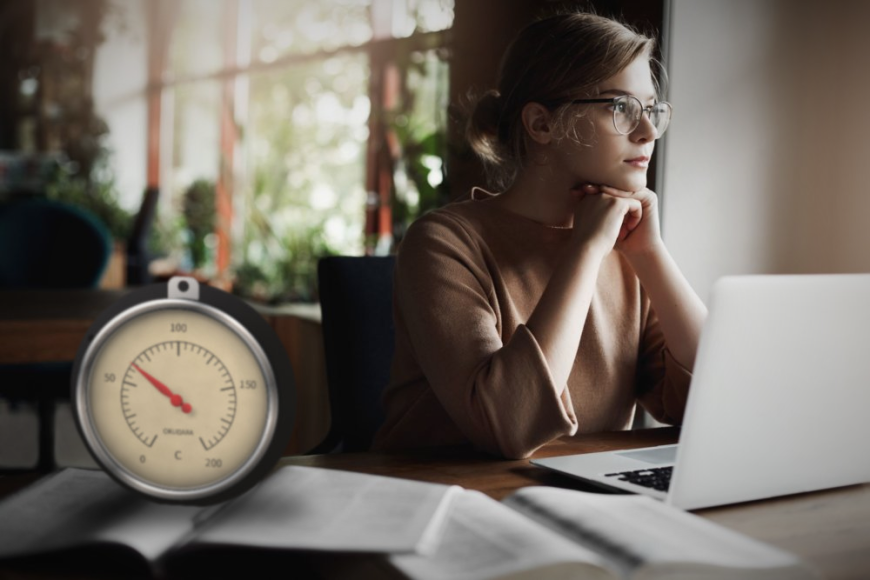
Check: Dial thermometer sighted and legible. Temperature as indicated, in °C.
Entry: 65 °C
